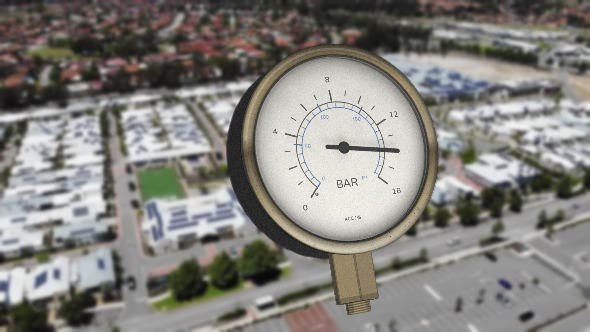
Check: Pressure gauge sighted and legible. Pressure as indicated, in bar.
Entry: 14 bar
